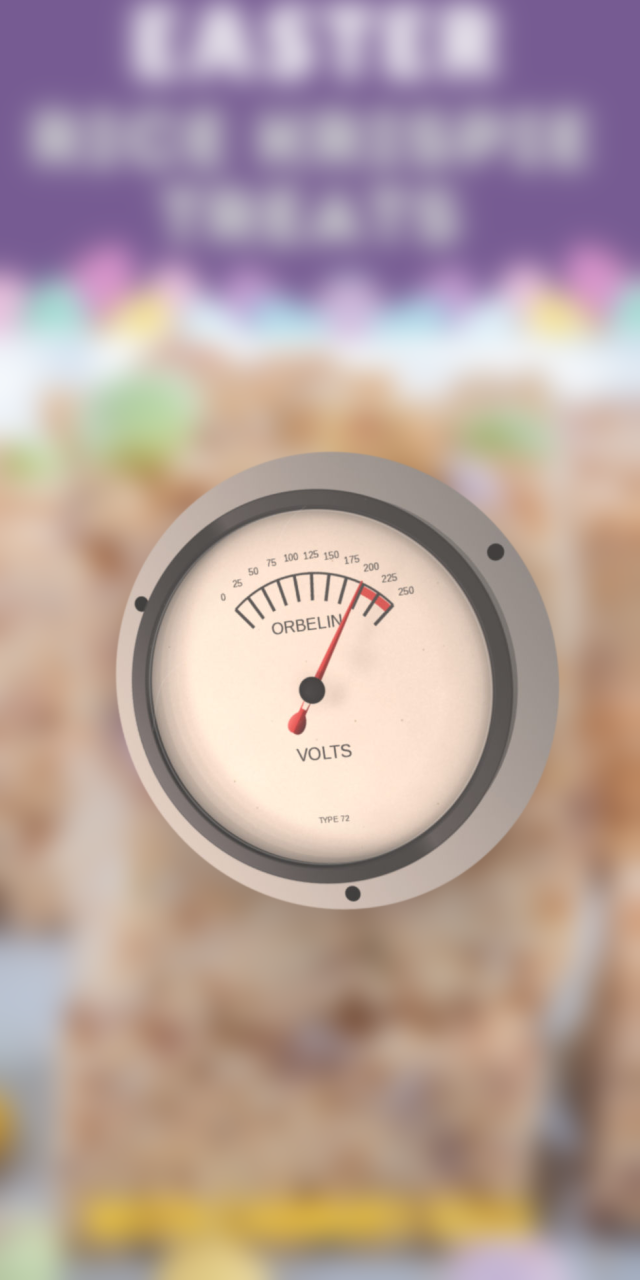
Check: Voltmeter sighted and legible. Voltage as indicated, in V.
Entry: 200 V
